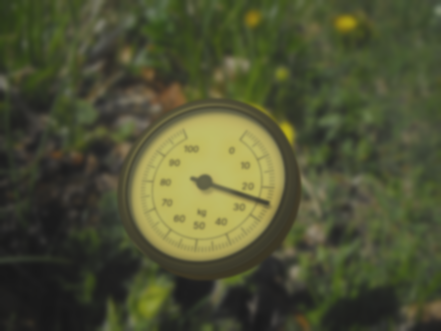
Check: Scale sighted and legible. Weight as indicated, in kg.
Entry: 25 kg
